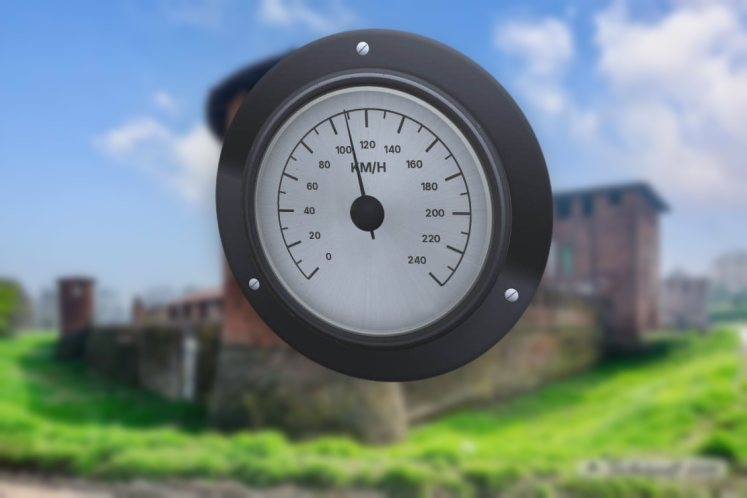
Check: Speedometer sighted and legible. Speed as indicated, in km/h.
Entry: 110 km/h
